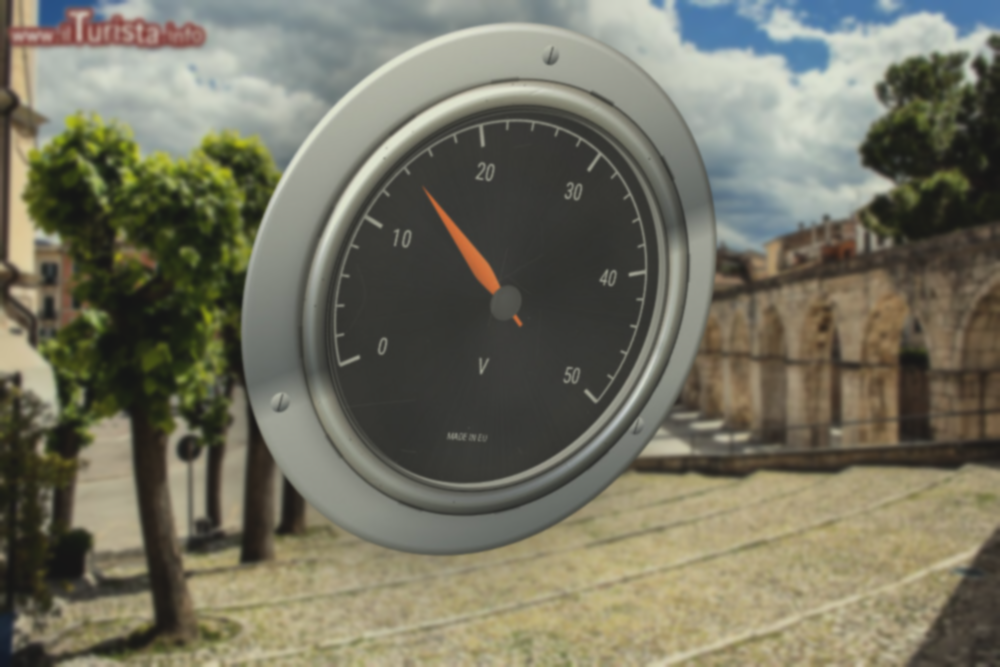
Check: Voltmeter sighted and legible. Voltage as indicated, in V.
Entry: 14 V
